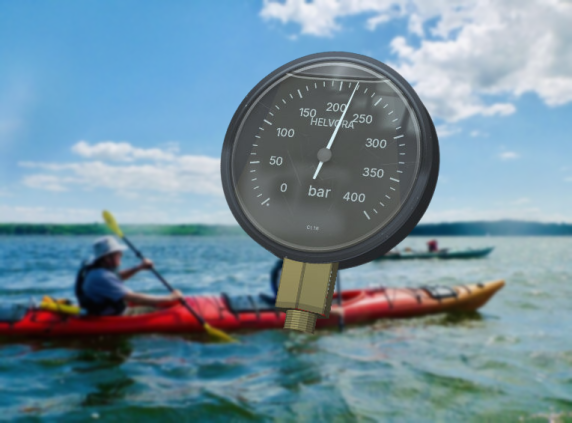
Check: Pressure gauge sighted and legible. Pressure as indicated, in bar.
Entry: 220 bar
